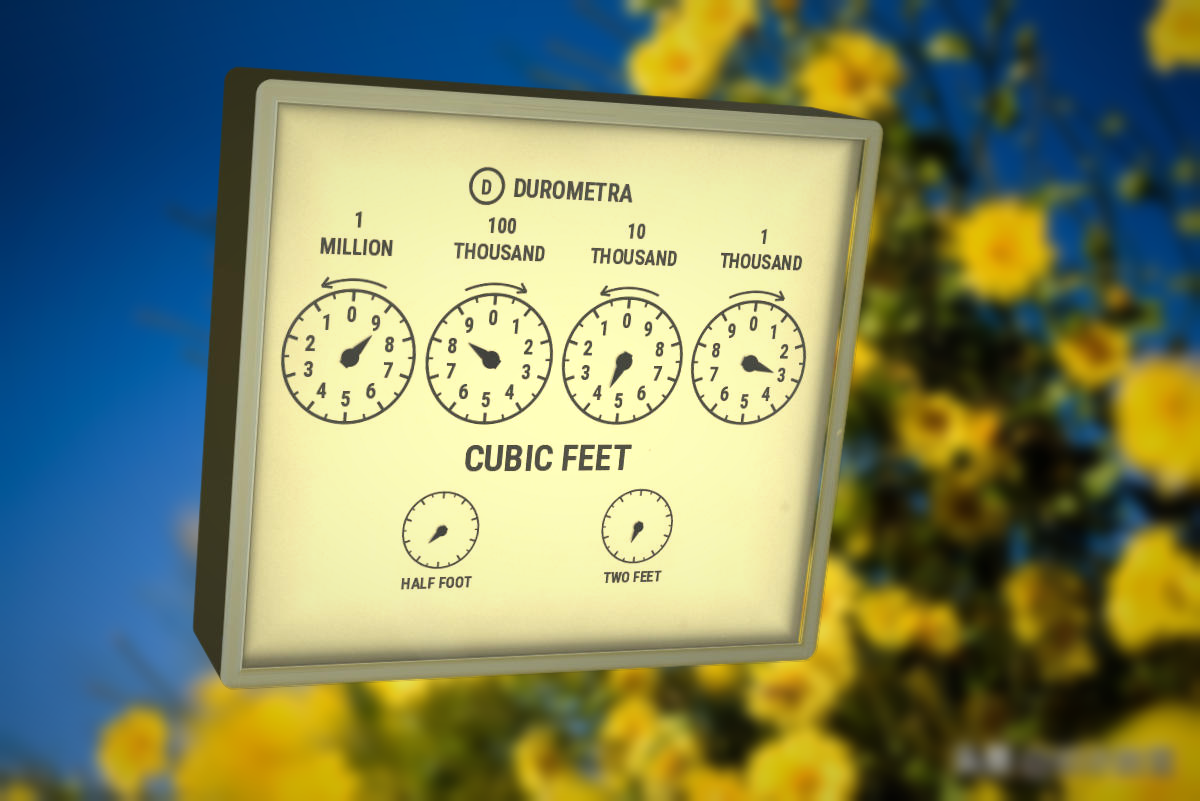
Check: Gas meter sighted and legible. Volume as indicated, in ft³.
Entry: 884300 ft³
